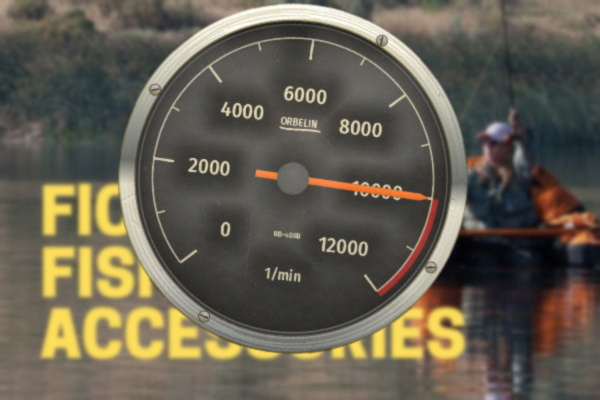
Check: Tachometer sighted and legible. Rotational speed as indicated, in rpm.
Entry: 10000 rpm
